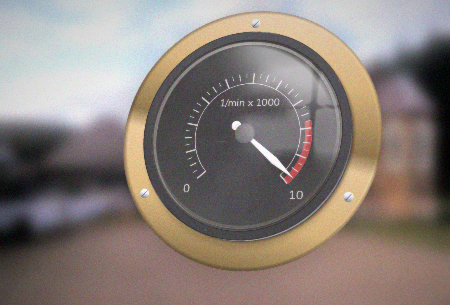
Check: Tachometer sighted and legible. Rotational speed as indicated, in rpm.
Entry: 9750 rpm
